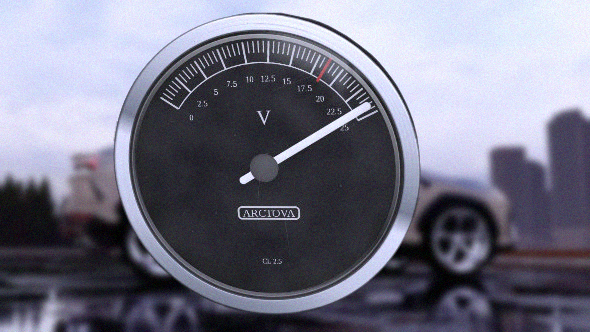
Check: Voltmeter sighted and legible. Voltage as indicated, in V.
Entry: 24 V
